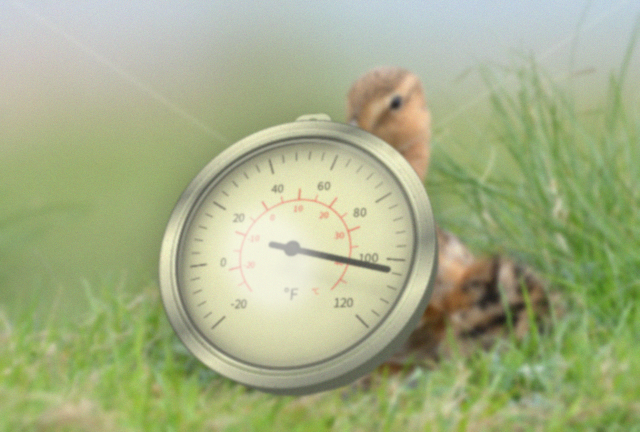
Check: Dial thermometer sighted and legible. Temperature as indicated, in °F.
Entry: 104 °F
